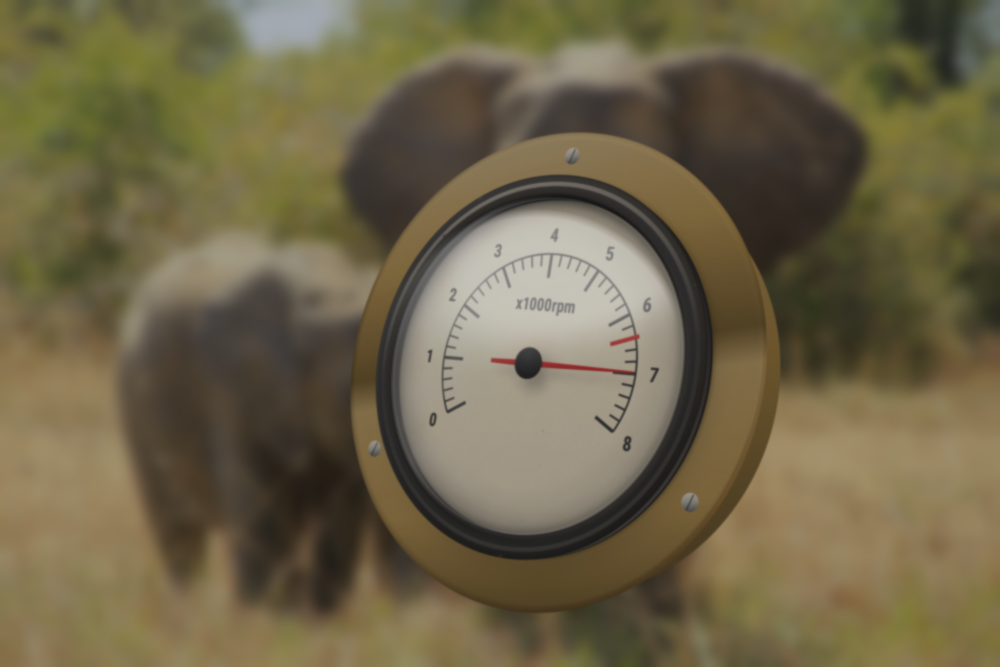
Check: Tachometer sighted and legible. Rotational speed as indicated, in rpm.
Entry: 7000 rpm
